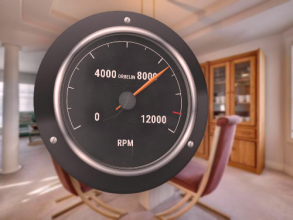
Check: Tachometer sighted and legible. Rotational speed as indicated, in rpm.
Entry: 8500 rpm
